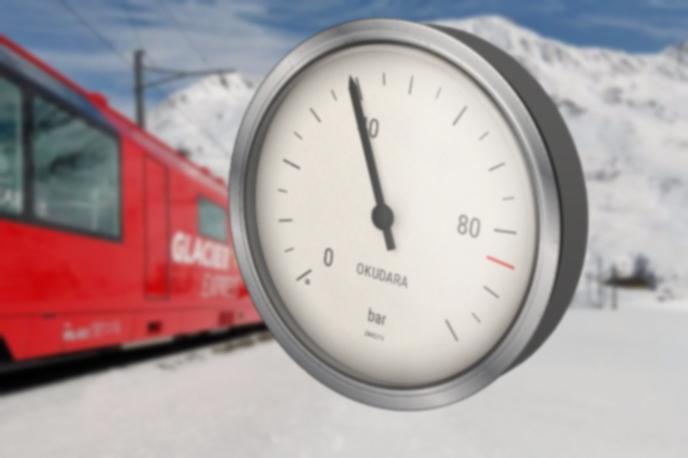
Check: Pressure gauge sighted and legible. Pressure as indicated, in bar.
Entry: 40 bar
